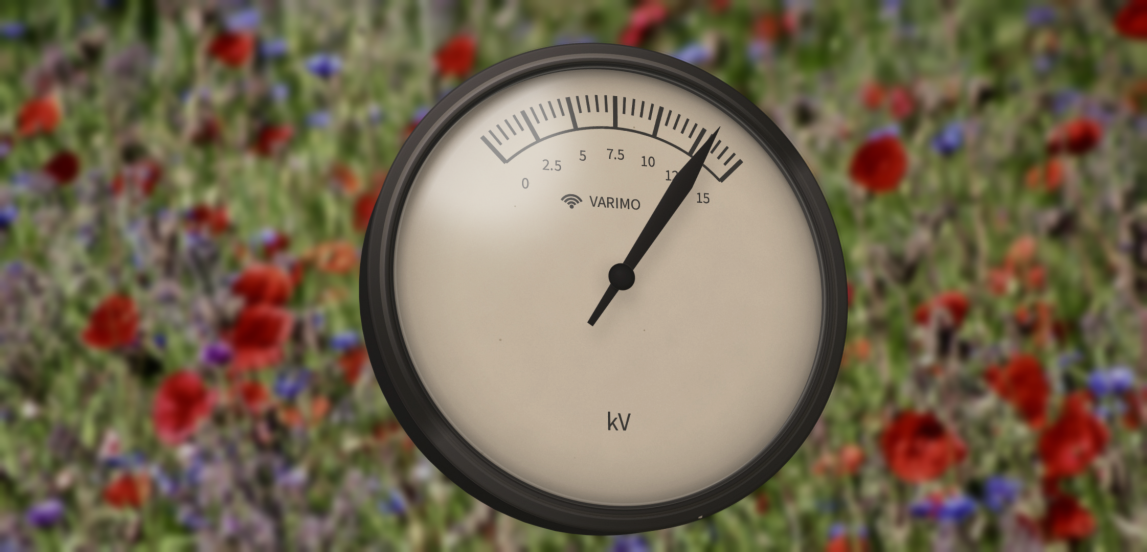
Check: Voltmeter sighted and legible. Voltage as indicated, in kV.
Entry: 13 kV
